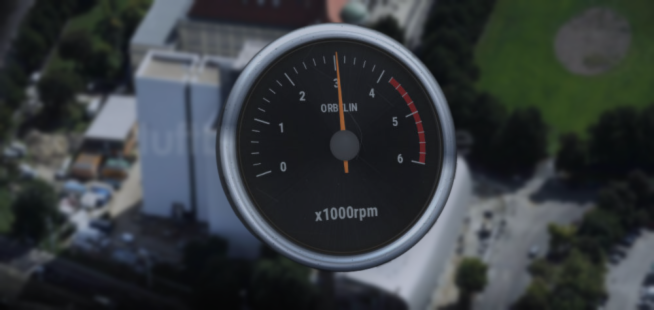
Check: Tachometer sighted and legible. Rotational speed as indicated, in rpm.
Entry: 3000 rpm
